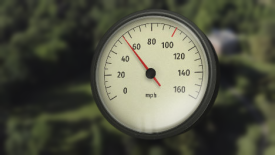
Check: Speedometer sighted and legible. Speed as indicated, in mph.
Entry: 55 mph
